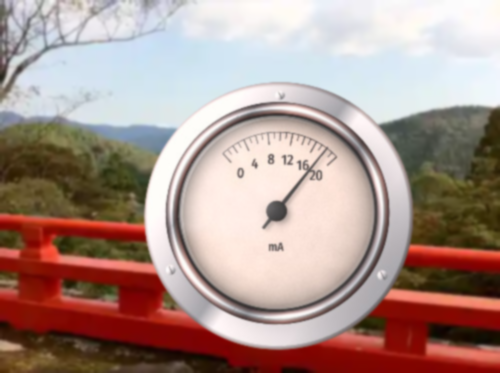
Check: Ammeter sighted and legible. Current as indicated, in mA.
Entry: 18 mA
